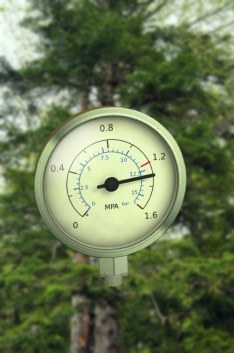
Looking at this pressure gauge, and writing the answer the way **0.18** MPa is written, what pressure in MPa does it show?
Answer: **1.3** MPa
